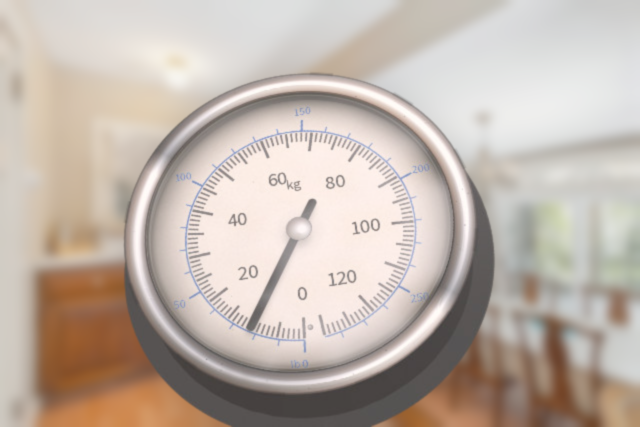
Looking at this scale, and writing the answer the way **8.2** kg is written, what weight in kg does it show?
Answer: **10** kg
